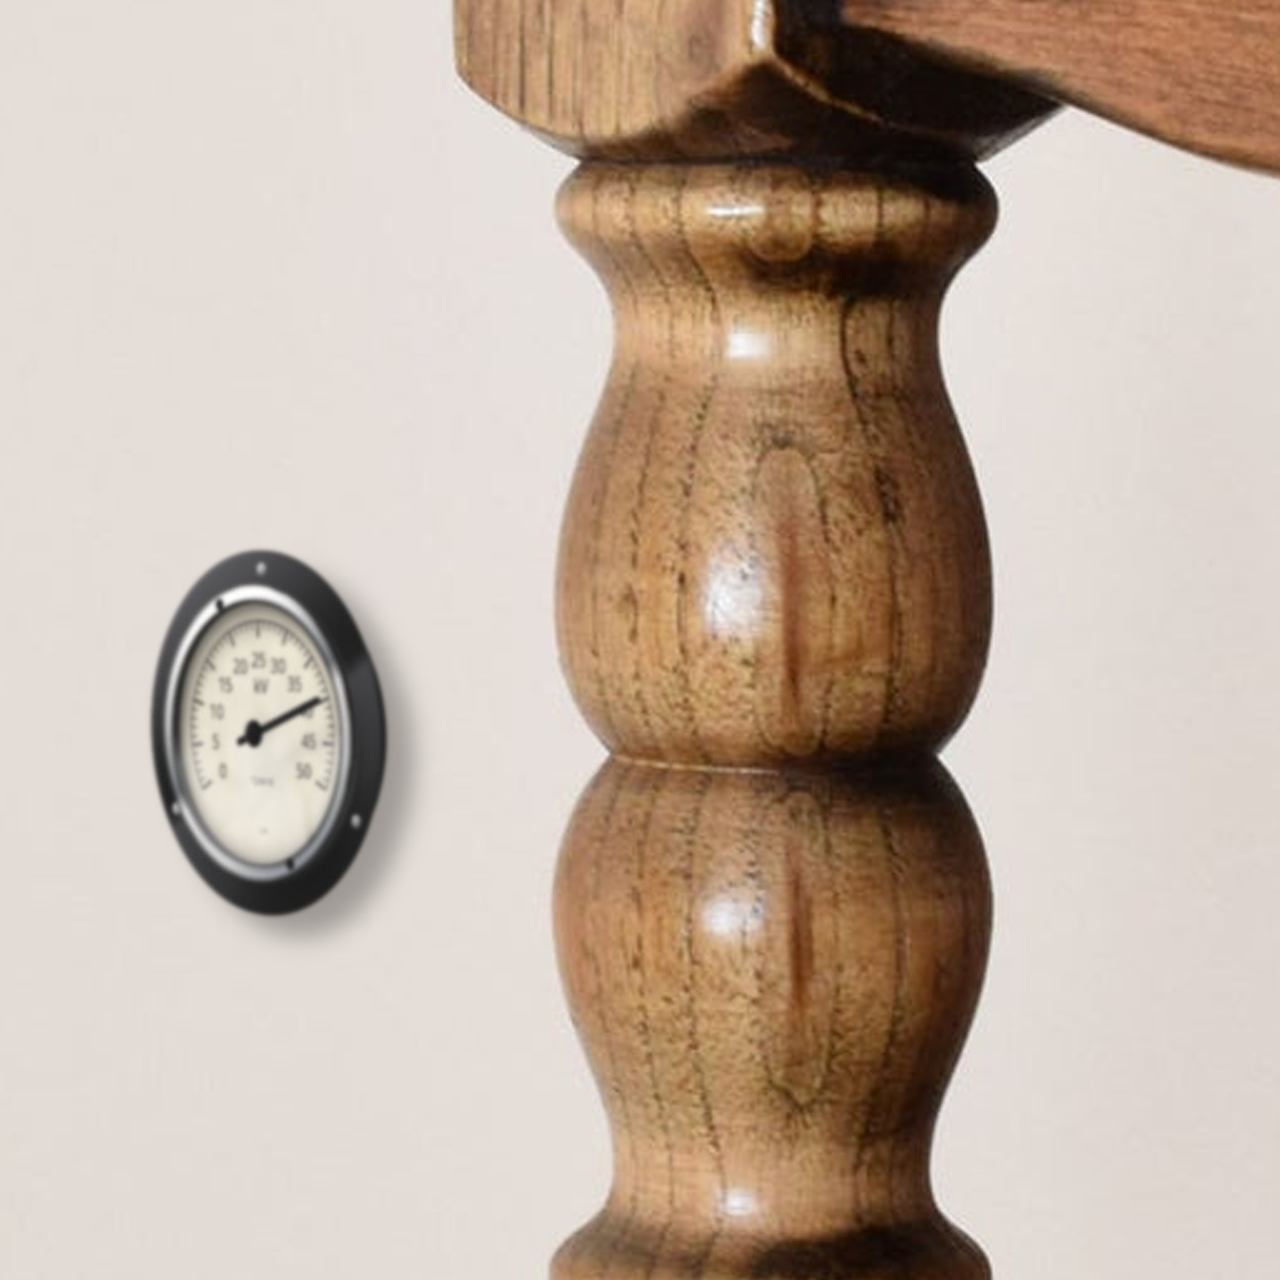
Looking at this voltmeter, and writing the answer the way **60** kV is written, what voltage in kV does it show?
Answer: **40** kV
